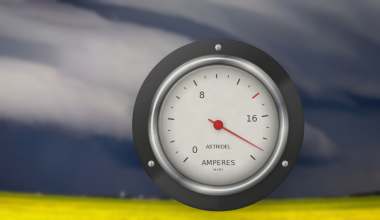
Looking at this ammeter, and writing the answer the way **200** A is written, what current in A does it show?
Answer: **19** A
